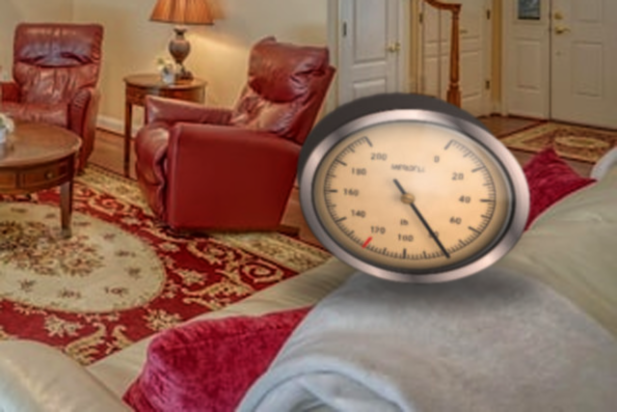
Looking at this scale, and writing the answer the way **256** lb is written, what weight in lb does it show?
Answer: **80** lb
